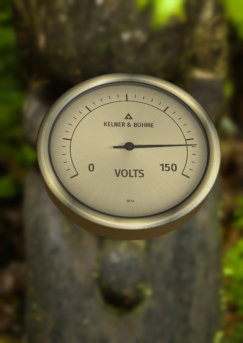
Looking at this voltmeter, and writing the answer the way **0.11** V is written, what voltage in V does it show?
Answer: **130** V
